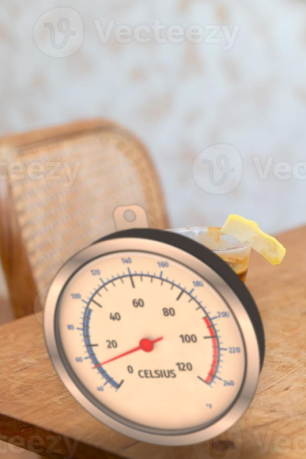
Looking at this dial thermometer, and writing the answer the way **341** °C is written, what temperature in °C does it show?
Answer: **12** °C
